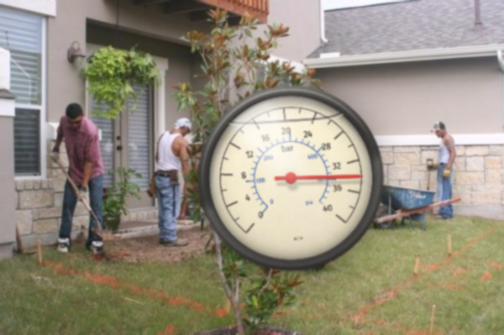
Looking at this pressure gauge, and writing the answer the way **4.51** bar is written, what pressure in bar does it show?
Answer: **34** bar
